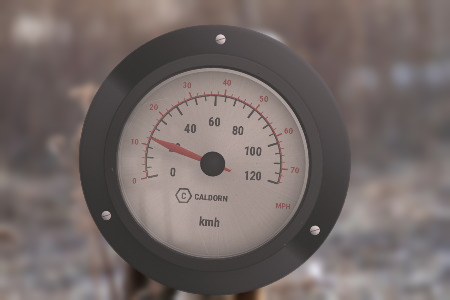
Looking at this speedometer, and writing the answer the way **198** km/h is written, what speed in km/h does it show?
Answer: **20** km/h
